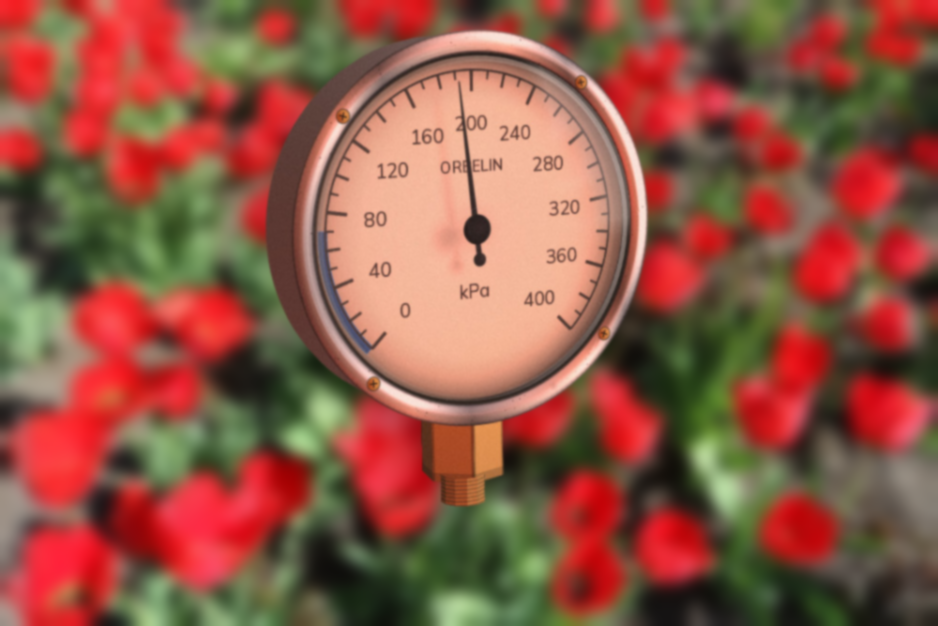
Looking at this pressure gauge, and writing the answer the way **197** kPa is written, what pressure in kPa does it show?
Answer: **190** kPa
